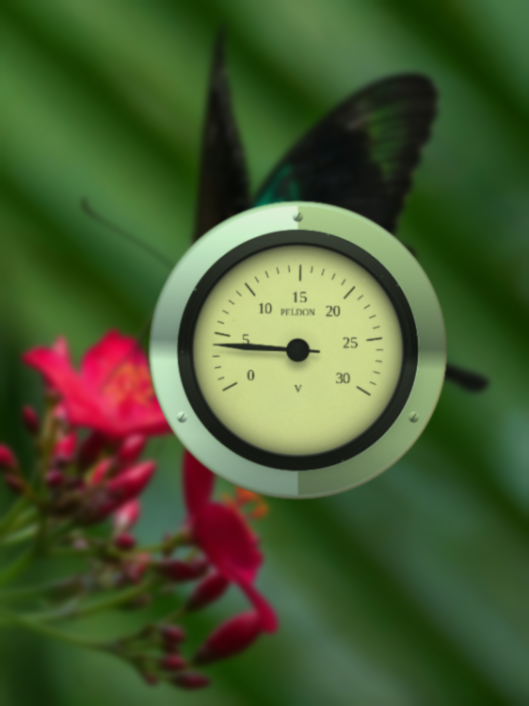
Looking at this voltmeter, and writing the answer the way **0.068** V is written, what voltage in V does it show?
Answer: **4** V
